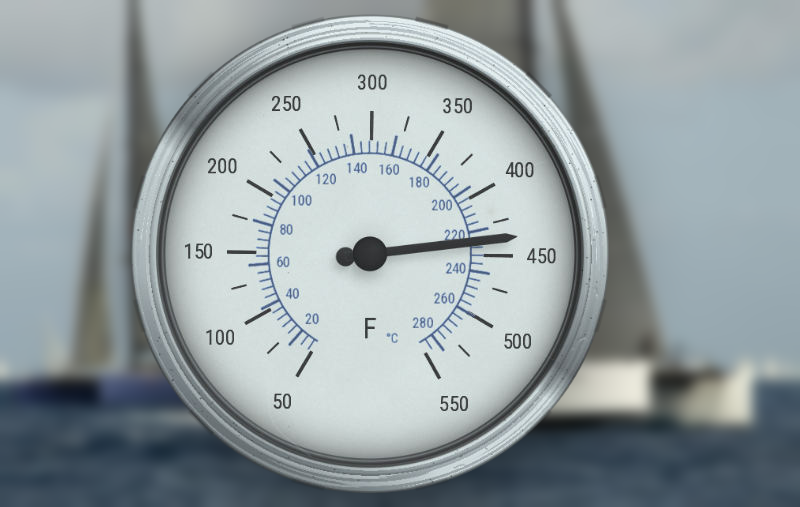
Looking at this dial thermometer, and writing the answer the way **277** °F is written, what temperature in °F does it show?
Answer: **437.5** °F
